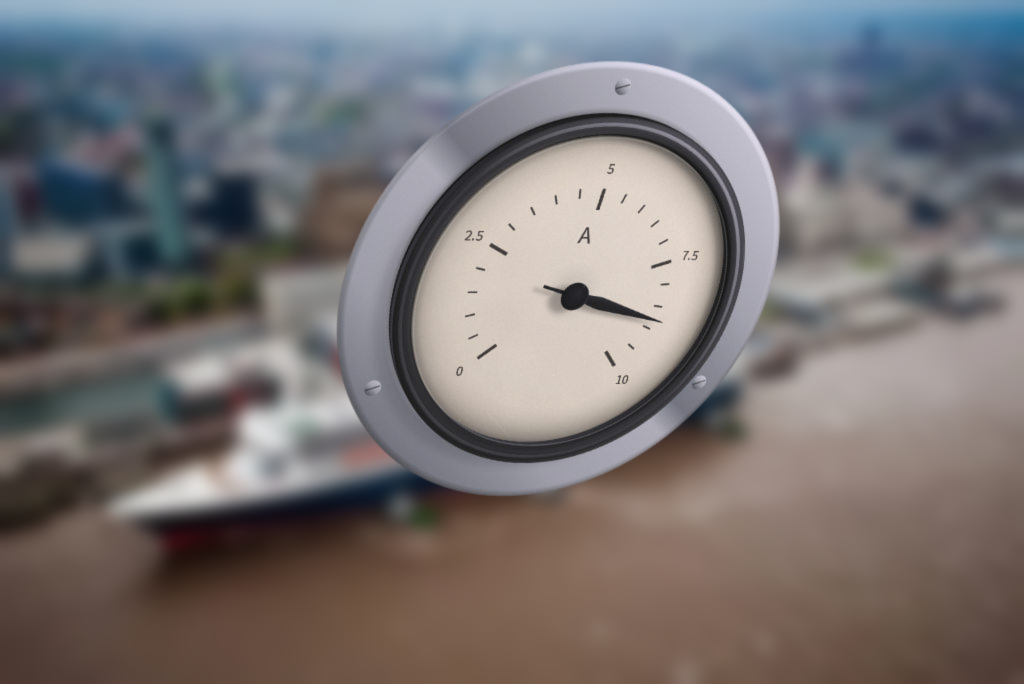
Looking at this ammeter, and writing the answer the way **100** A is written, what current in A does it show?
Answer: **8.75** A
